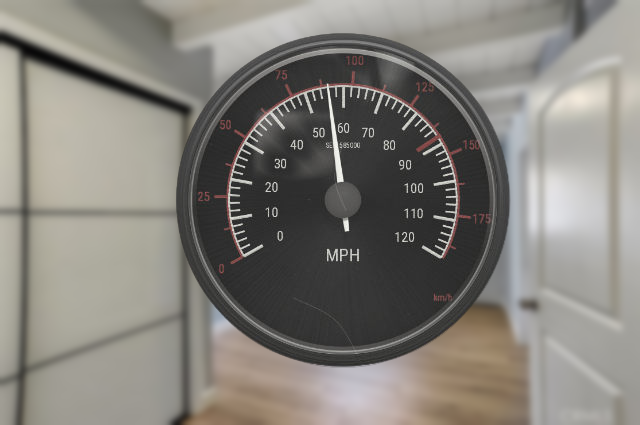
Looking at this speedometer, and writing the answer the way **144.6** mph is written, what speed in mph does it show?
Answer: **56** mph
